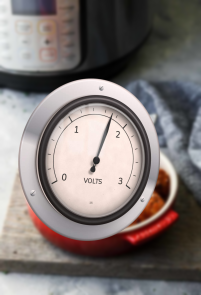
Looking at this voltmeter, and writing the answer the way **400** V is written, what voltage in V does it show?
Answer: **1.7** V
